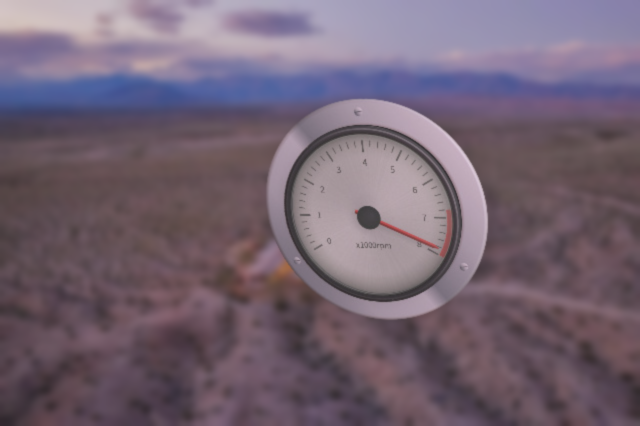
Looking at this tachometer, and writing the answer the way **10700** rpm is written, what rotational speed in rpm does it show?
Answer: **7800** rpm
